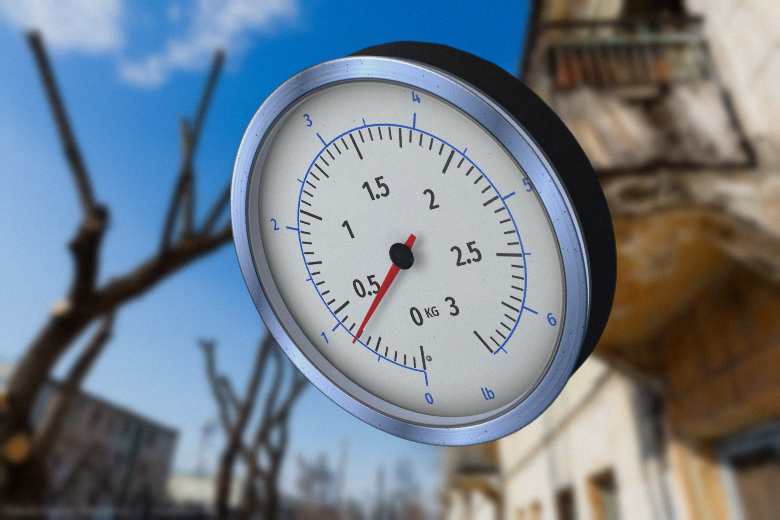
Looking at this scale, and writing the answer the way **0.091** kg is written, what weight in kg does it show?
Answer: **0.35** kg
